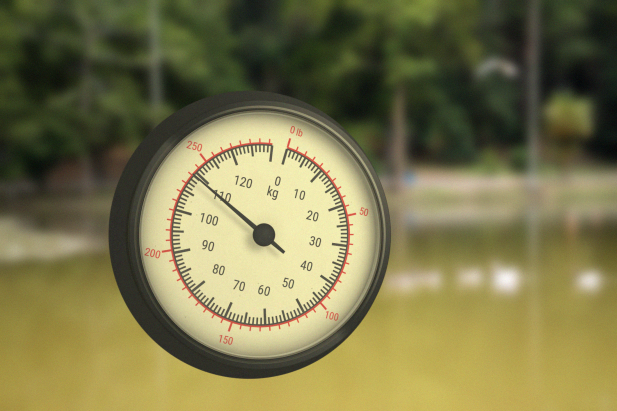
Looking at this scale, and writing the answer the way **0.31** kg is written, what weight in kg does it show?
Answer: **109** kg
